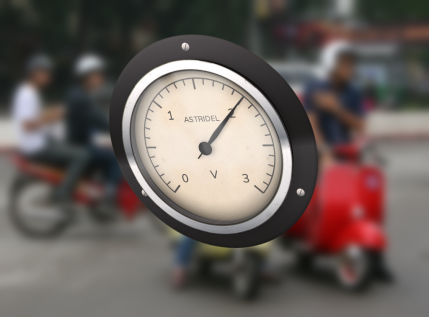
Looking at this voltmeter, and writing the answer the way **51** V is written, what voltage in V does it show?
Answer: **2** V
